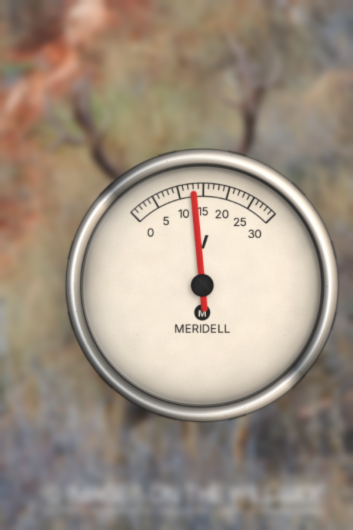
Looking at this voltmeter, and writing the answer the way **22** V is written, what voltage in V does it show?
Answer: **13** V
